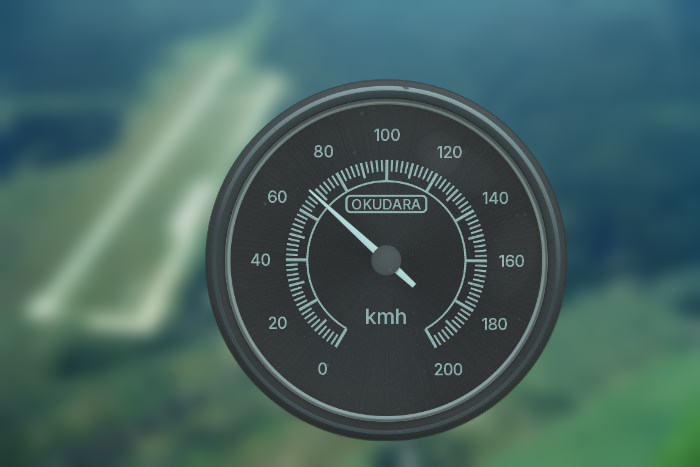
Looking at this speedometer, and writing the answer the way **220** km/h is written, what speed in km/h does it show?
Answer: **68** km/h
